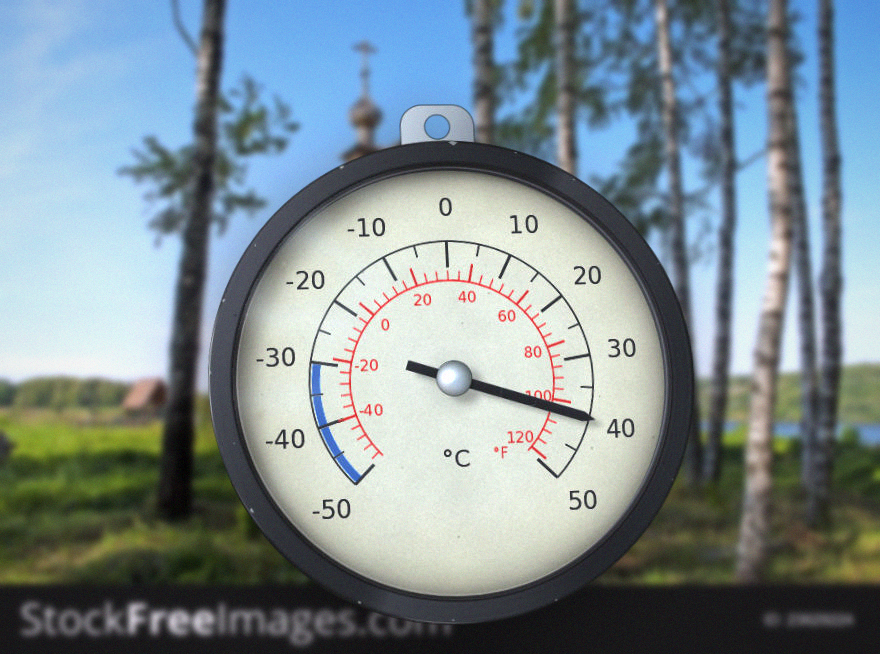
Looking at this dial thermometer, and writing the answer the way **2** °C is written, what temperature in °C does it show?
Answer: **40** °C
